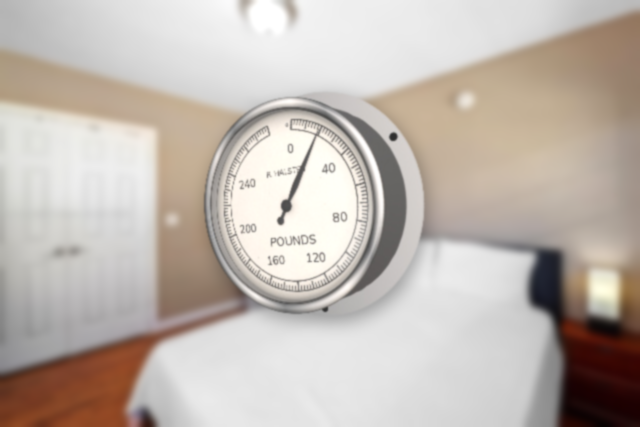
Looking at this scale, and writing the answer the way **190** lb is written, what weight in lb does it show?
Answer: **20** lb
